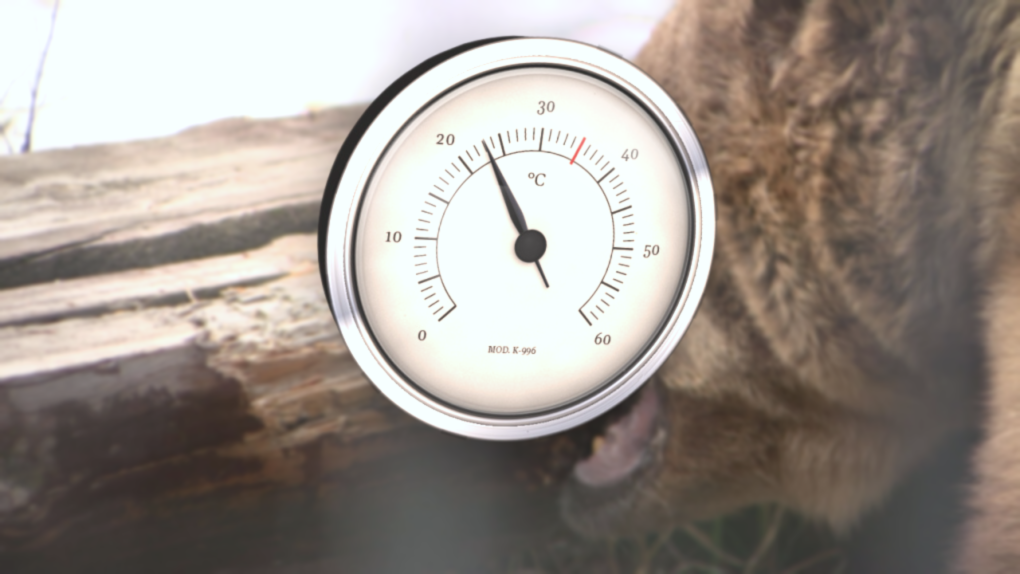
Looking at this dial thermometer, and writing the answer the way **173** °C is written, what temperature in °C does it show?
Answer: **23** °C
